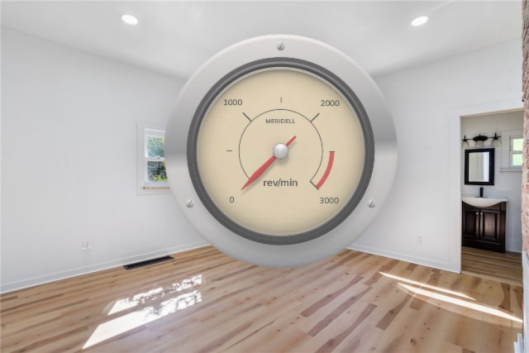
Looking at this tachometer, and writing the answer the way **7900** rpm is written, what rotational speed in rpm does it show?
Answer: **0** rpm
